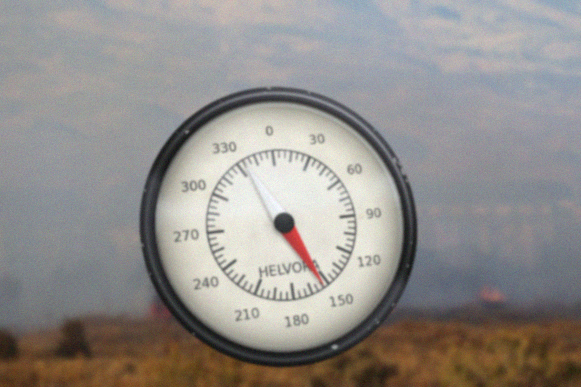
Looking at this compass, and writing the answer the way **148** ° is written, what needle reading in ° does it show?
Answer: **155** °
